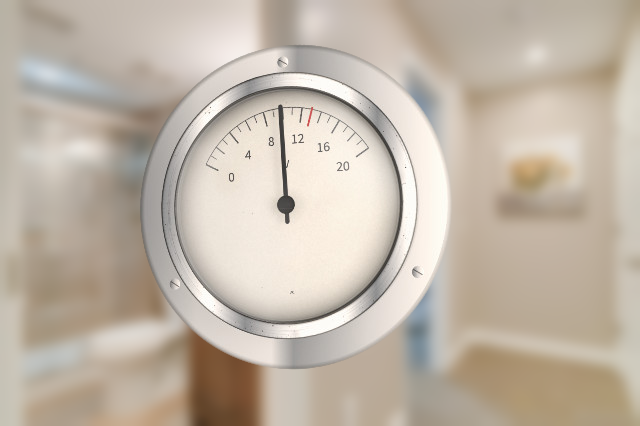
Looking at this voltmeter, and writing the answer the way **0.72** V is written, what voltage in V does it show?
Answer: **10** V
